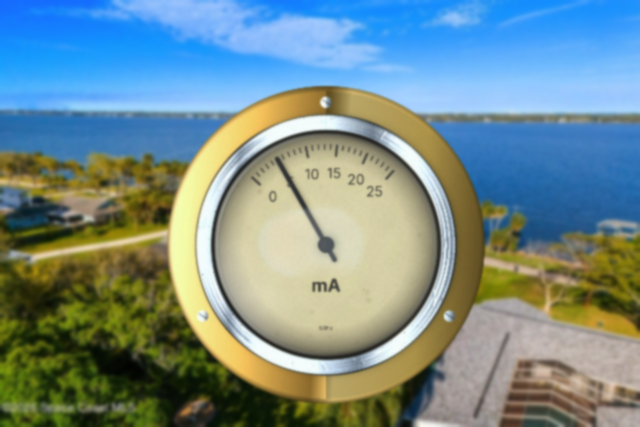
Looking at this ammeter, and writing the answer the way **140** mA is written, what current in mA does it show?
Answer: **5** mA
